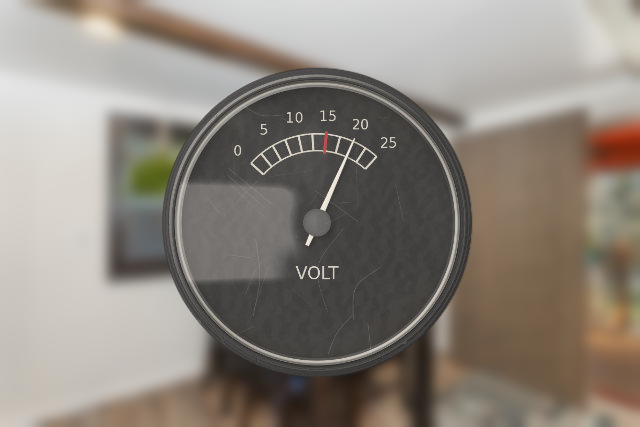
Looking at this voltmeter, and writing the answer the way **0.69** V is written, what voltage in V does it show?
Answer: **20** V
